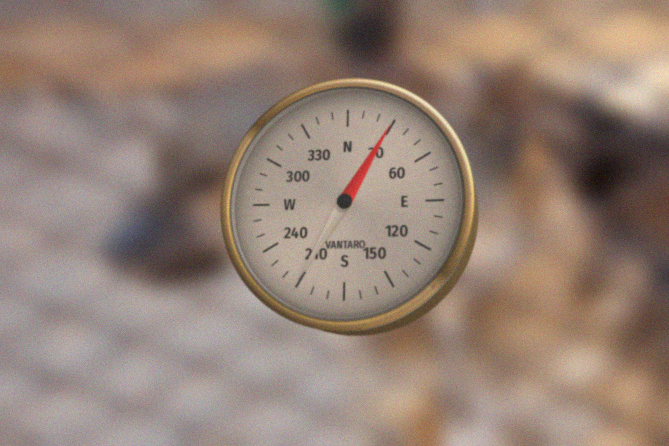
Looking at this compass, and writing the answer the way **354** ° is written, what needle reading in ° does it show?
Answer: **30** °
